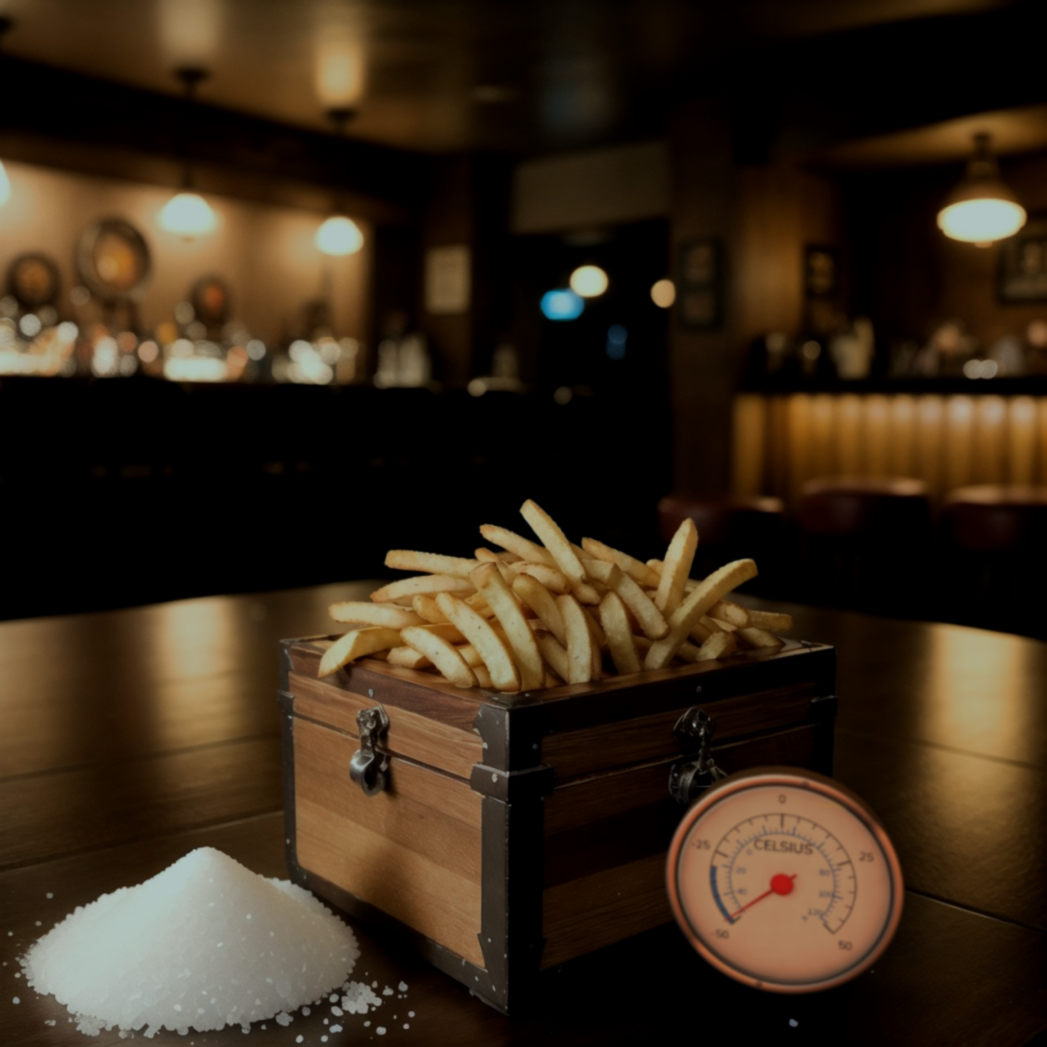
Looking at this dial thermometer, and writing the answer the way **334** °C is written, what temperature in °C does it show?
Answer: **-47.5** °C
